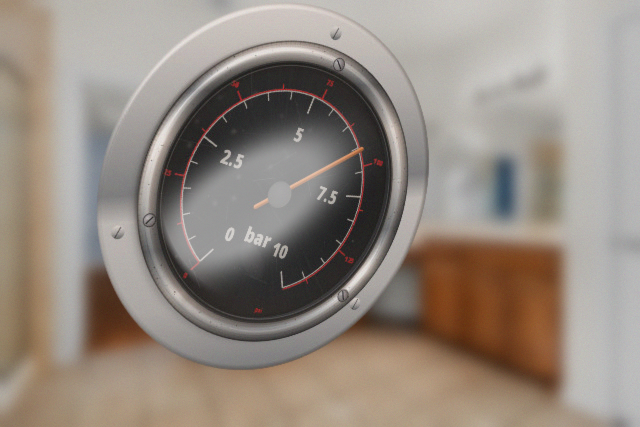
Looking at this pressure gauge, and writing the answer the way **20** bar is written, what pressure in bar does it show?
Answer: **6.5** bar
